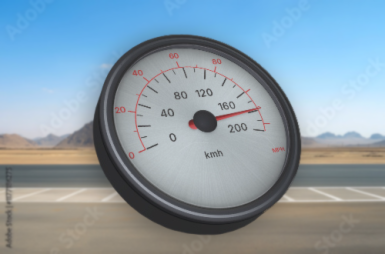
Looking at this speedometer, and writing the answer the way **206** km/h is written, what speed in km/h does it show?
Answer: **180** km/h
